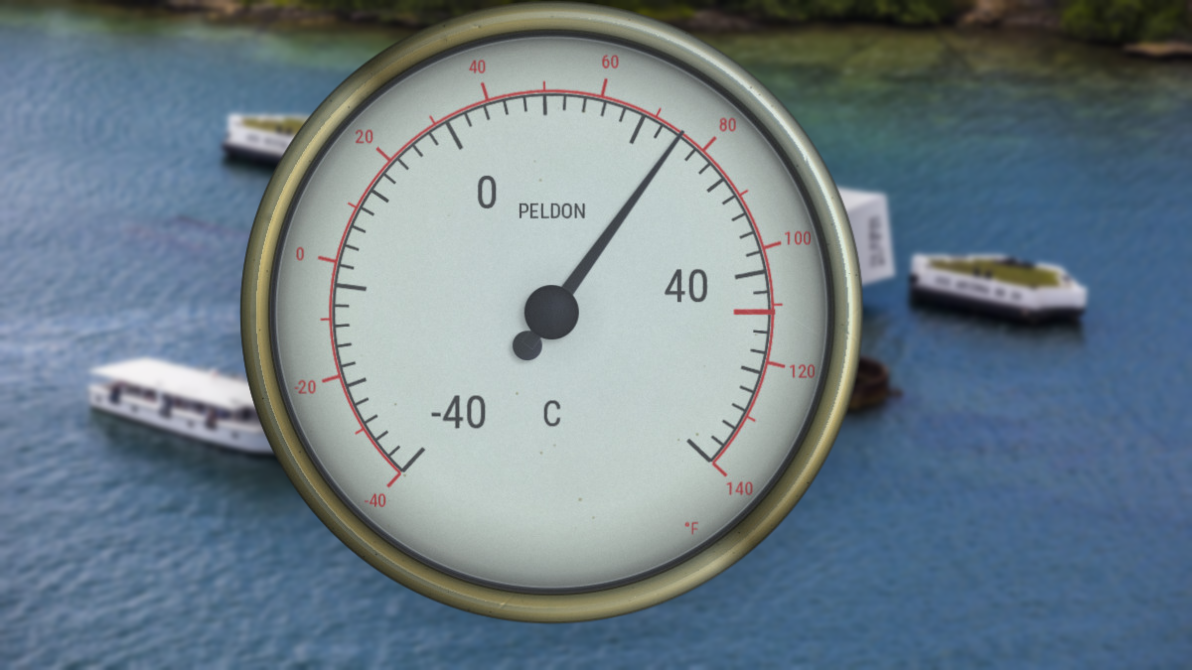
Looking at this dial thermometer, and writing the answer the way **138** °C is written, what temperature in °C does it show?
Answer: **24** °C
